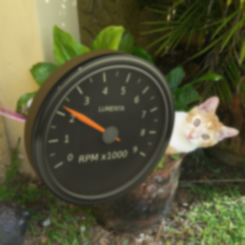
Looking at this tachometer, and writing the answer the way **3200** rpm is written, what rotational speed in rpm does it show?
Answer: **2250** rpm
